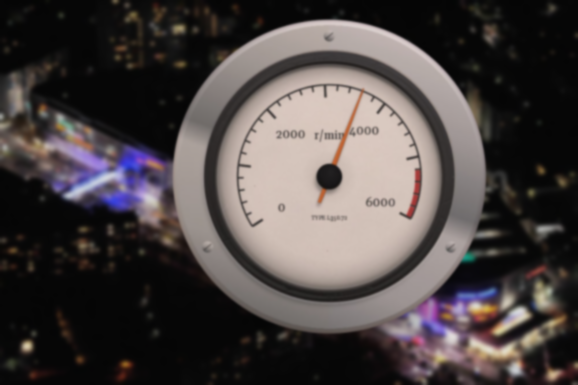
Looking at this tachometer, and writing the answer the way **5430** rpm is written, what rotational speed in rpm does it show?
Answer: **3600** rpm
